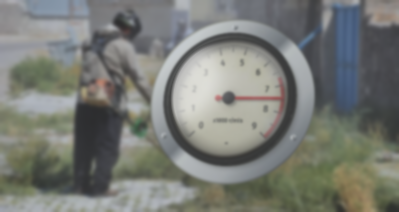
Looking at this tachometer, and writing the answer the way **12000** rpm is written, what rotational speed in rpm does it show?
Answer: **7500** rpm
